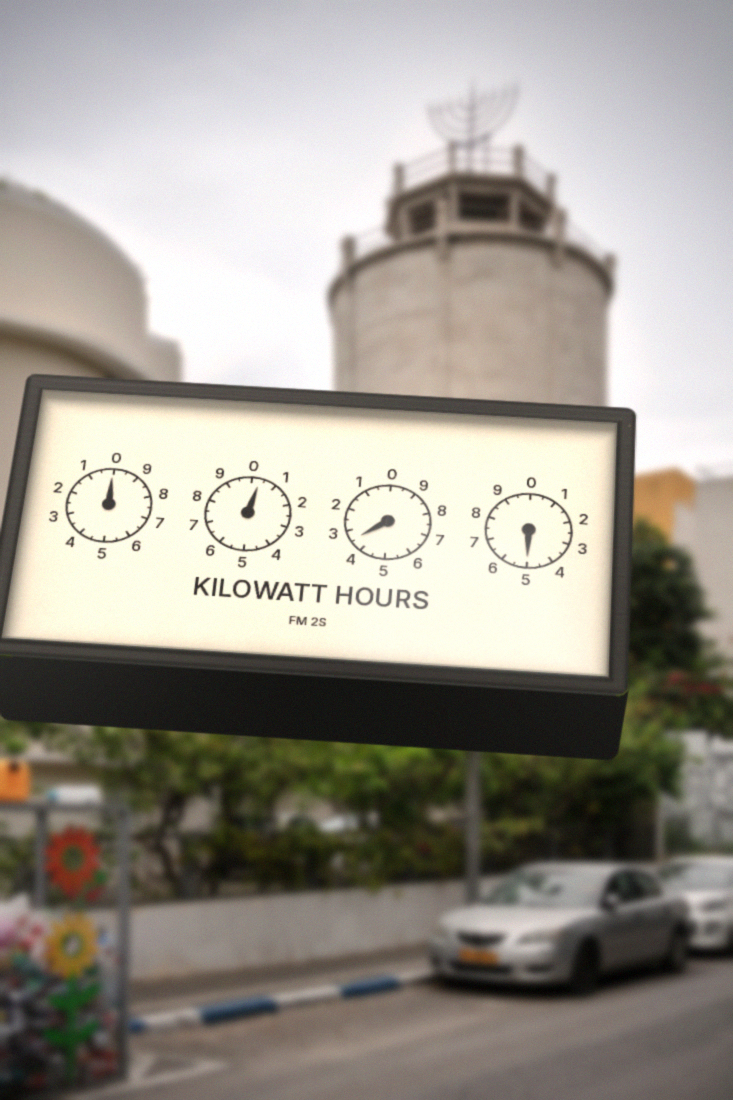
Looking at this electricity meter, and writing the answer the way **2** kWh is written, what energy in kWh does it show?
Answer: **35** kWh
